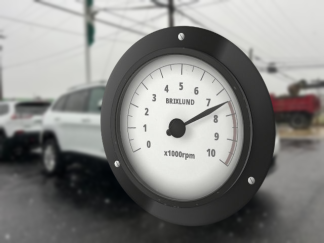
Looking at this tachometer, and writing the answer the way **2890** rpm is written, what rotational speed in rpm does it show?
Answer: **7500** rpm
